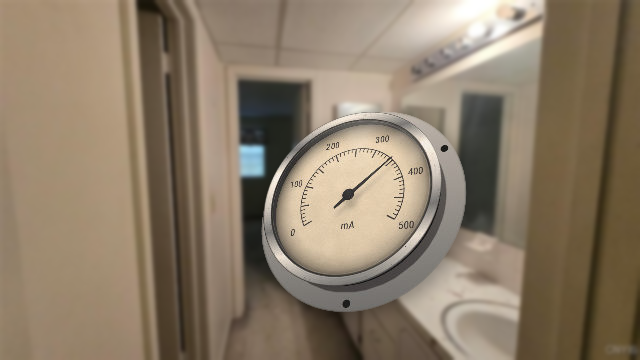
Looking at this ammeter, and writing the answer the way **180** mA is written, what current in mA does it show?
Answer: **350** mA
